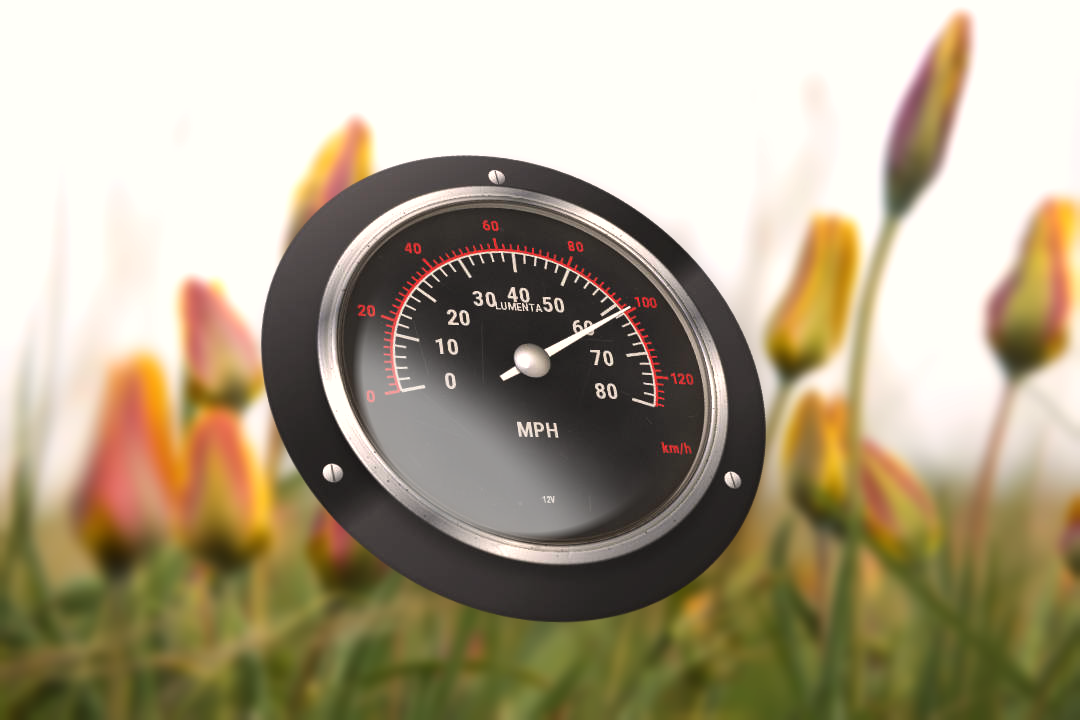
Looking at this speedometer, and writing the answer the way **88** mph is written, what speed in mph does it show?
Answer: **62** mph
